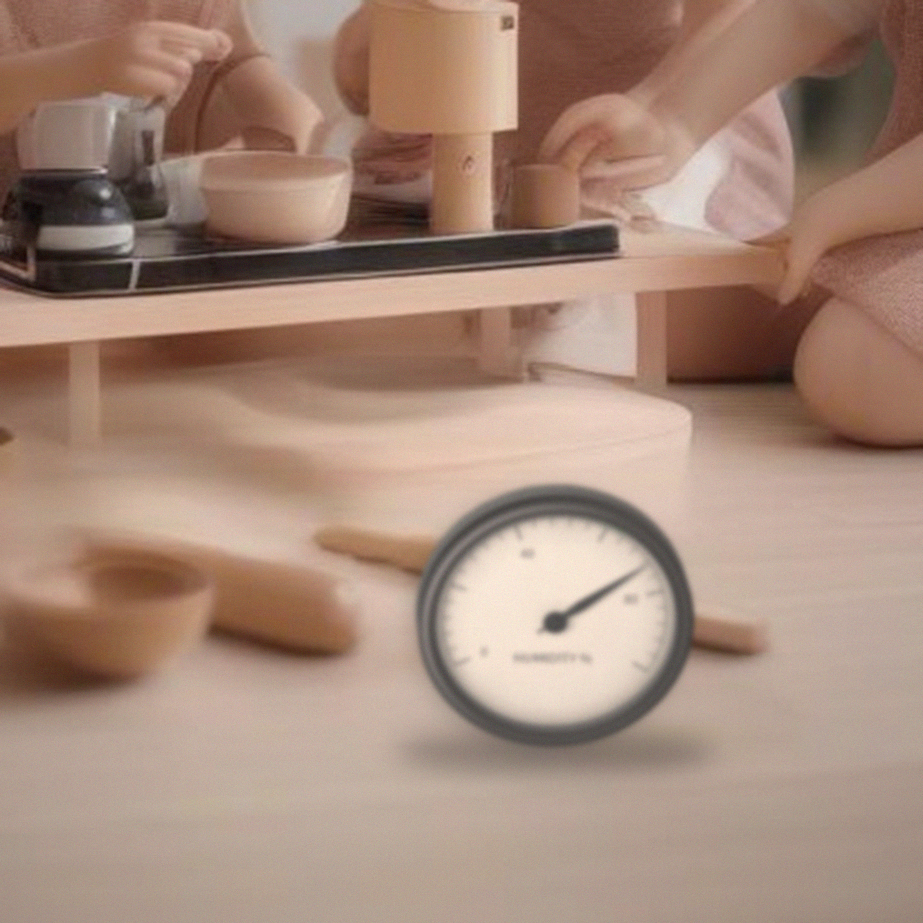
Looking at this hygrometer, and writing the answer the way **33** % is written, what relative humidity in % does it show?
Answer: **72** %
